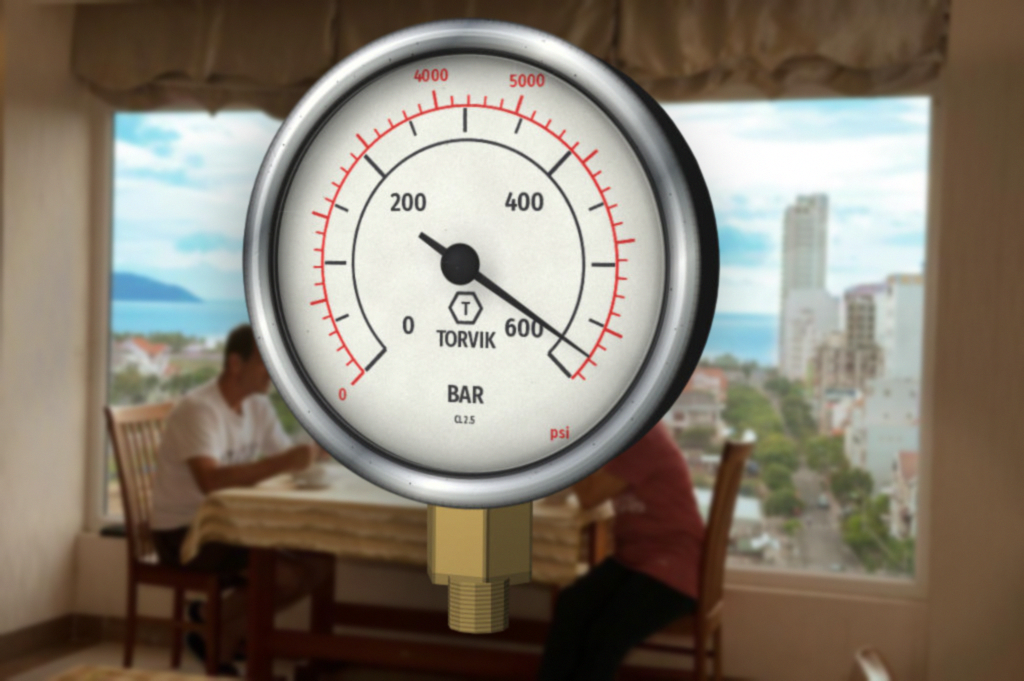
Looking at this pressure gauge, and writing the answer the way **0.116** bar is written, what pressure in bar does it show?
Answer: **575** bar
